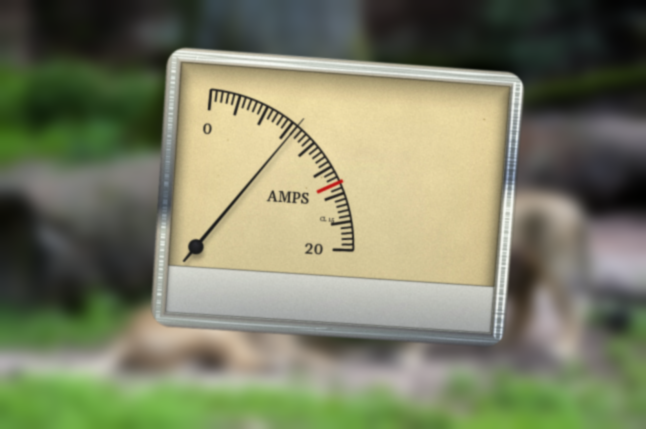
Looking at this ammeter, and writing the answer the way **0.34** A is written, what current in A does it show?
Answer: **8** A
